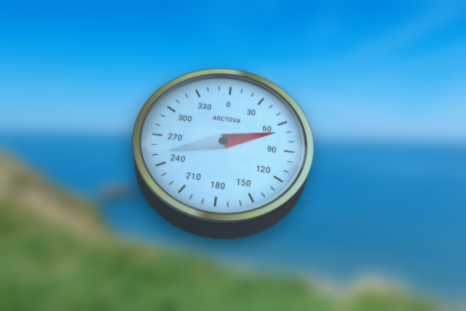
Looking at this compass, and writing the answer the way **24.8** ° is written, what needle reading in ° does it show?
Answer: **70** °
